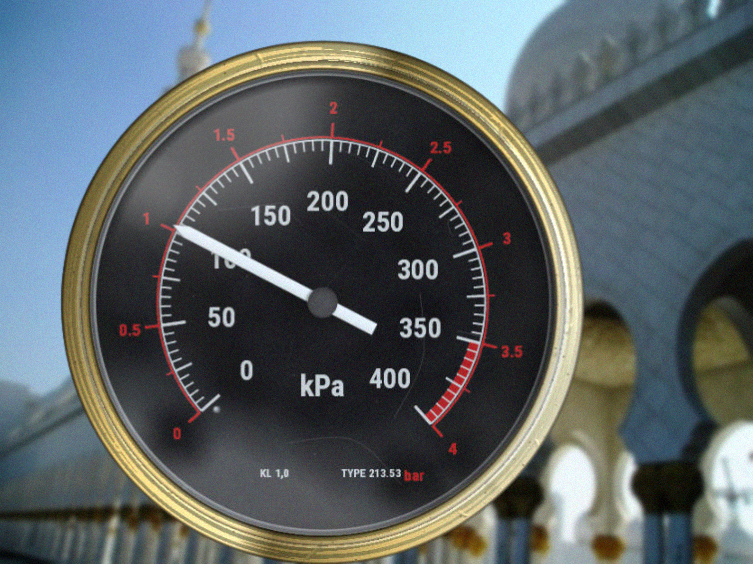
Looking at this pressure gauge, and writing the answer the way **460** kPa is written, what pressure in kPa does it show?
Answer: **102.5** kPa
